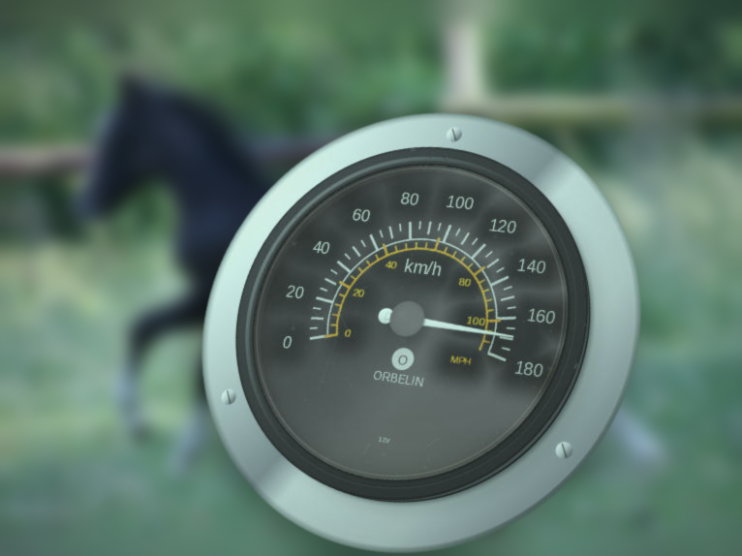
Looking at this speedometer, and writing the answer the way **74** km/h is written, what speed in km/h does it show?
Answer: **170** km/h
